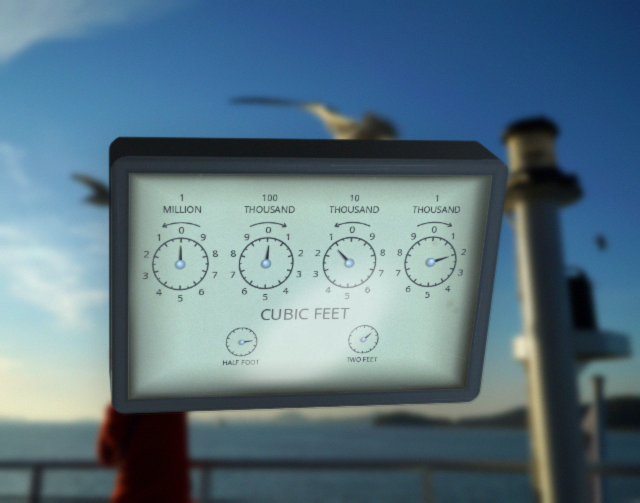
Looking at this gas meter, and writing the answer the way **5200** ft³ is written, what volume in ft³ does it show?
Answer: **1200** ft³
